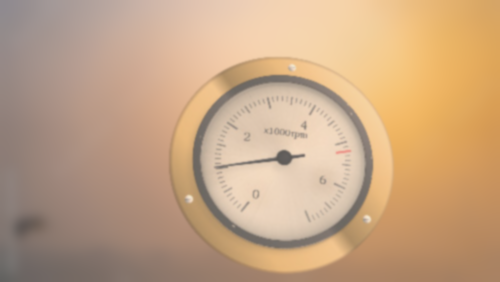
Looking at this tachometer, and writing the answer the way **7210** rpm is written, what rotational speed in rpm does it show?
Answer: **1000** rpm
